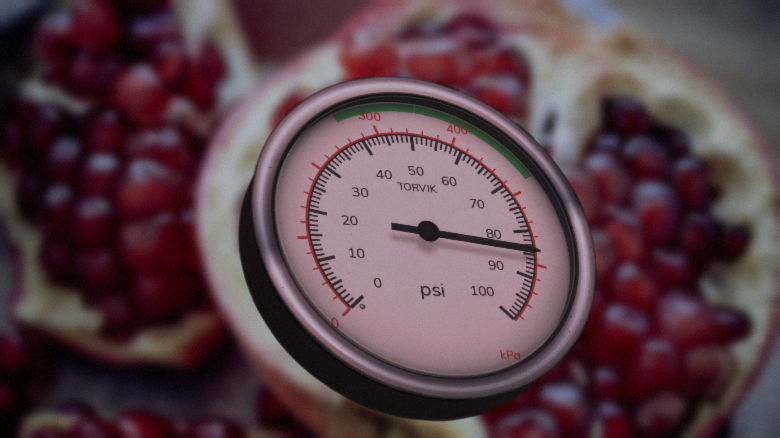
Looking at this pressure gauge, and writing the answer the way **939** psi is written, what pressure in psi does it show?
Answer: **85** psi
